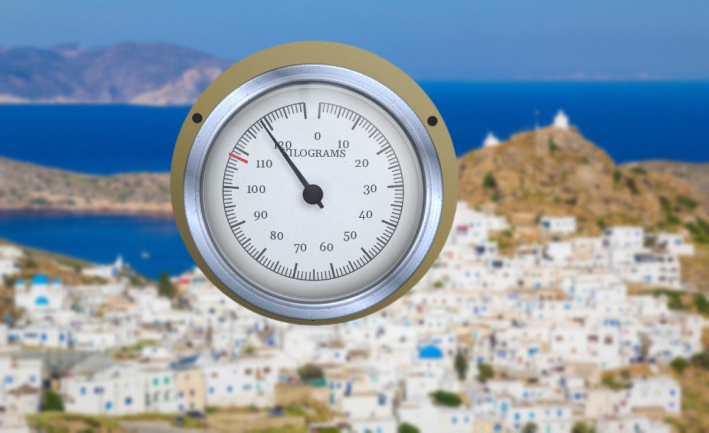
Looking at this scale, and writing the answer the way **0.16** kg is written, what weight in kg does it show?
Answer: **119** kg
